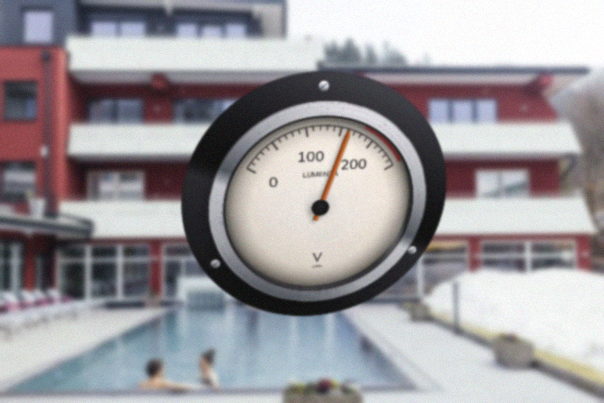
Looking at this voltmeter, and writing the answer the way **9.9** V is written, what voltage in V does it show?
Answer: **160** V
